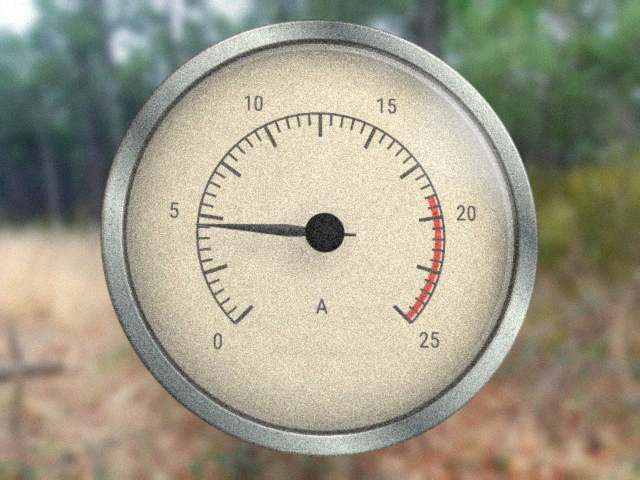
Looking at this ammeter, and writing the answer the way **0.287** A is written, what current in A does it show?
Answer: **4.5** A
